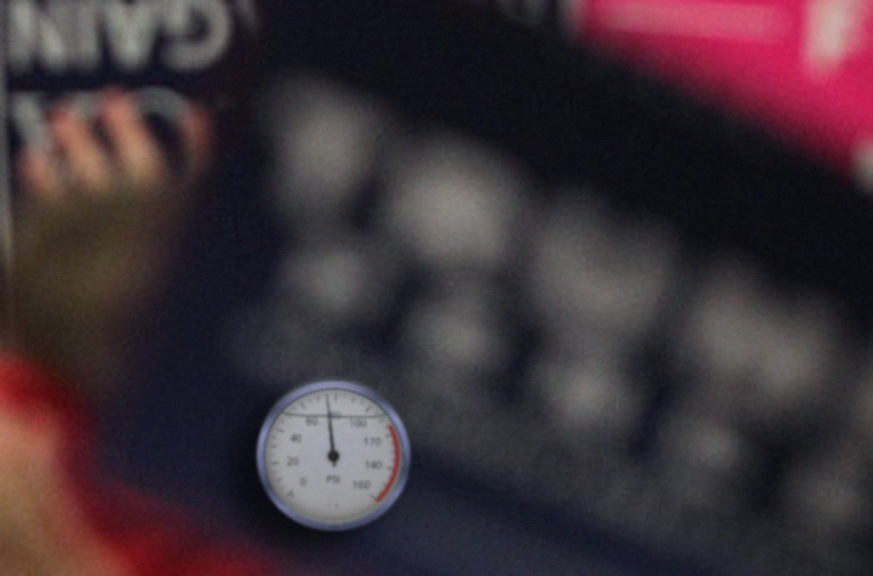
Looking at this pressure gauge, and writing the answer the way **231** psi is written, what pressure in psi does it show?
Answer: **75** psi
